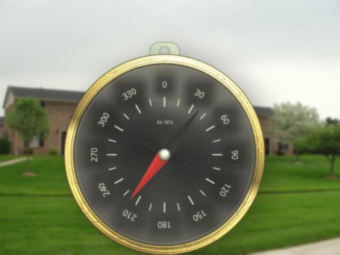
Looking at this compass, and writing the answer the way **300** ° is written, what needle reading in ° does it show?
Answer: **217.5** °
